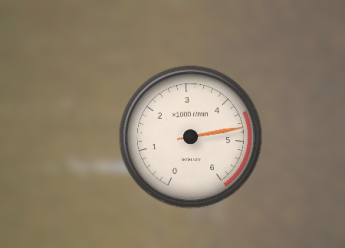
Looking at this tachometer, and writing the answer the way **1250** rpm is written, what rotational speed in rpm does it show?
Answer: **4700** rpm
